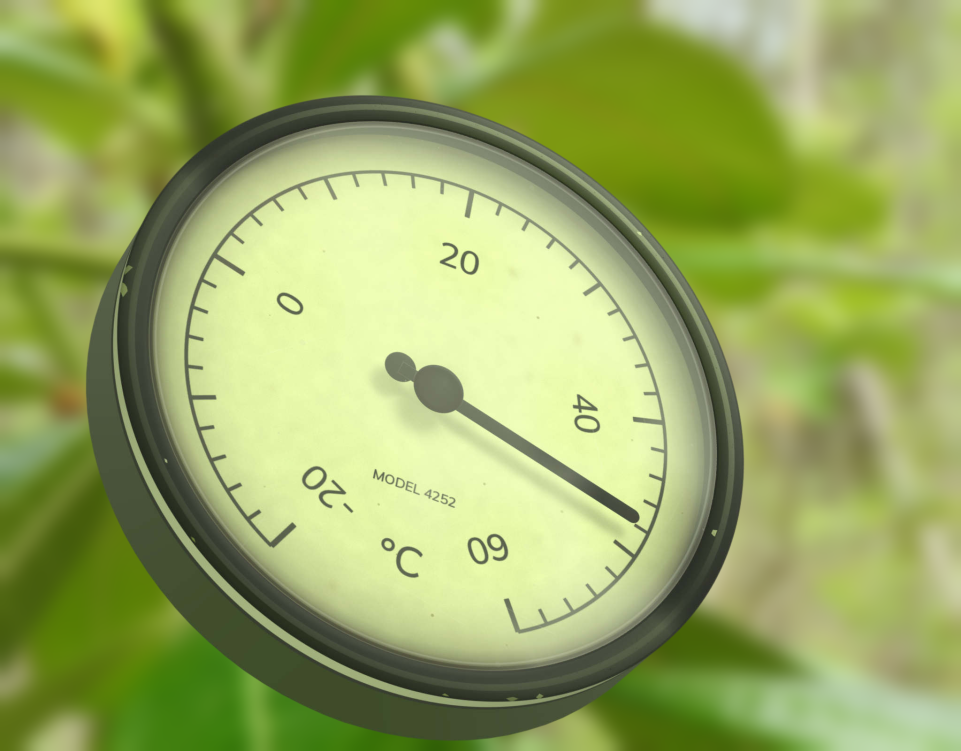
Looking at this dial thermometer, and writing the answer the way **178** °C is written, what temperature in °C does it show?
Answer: **48** °C
